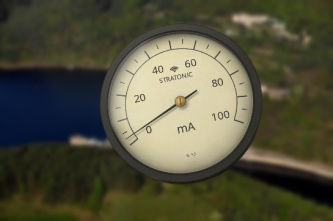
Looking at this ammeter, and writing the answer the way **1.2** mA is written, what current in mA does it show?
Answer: **2.5** mA
